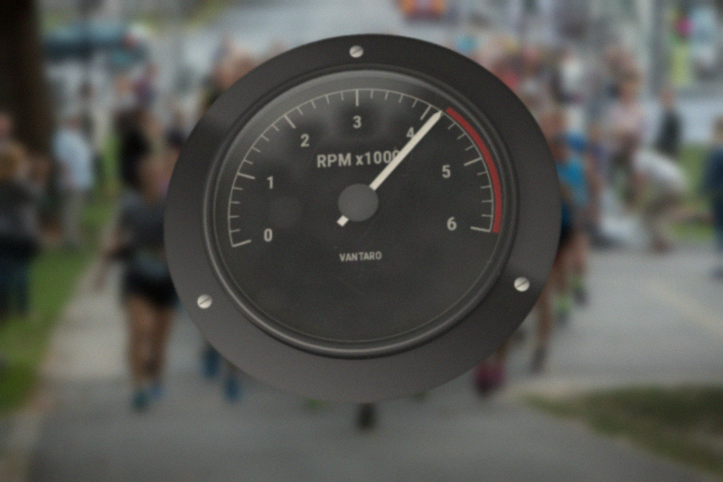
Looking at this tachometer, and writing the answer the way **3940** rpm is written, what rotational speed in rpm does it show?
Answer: **4200** rpm
